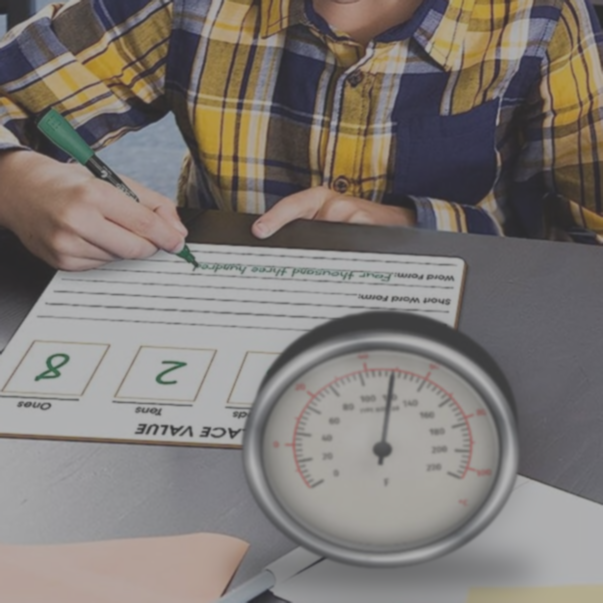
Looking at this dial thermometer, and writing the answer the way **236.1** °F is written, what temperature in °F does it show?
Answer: **120** °F
